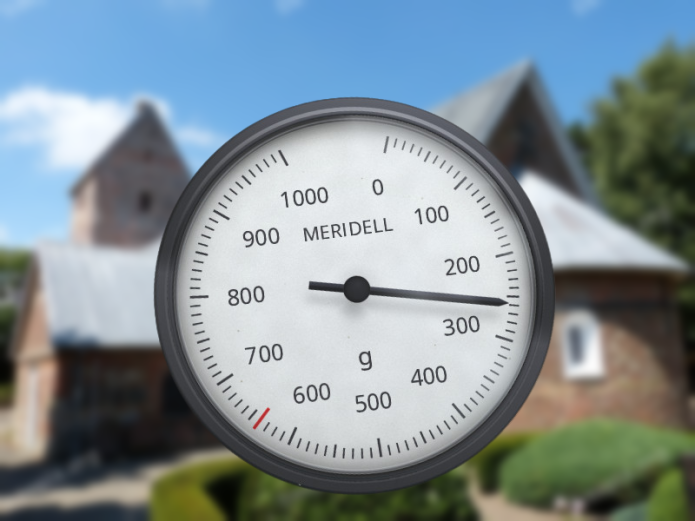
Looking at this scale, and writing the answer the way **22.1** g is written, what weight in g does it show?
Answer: **260** g
